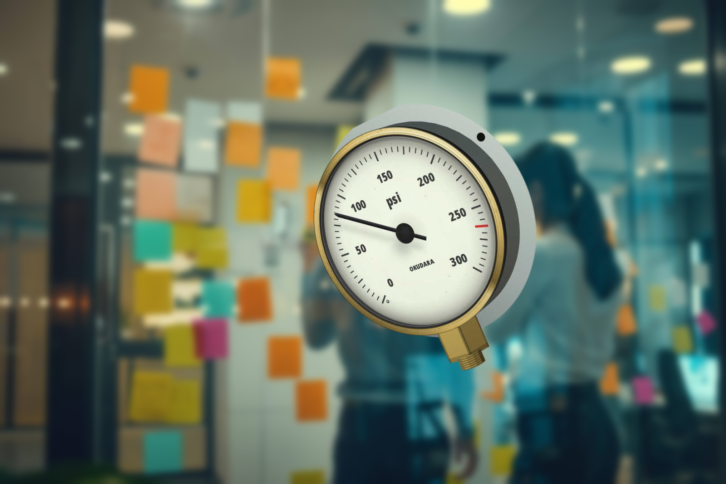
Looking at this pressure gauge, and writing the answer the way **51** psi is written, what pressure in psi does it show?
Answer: **85** psi
